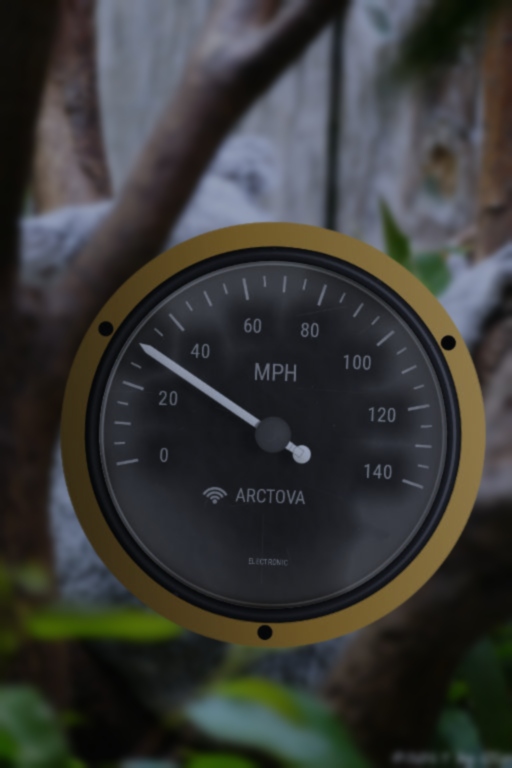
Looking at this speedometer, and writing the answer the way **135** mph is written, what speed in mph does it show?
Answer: **30** mph
